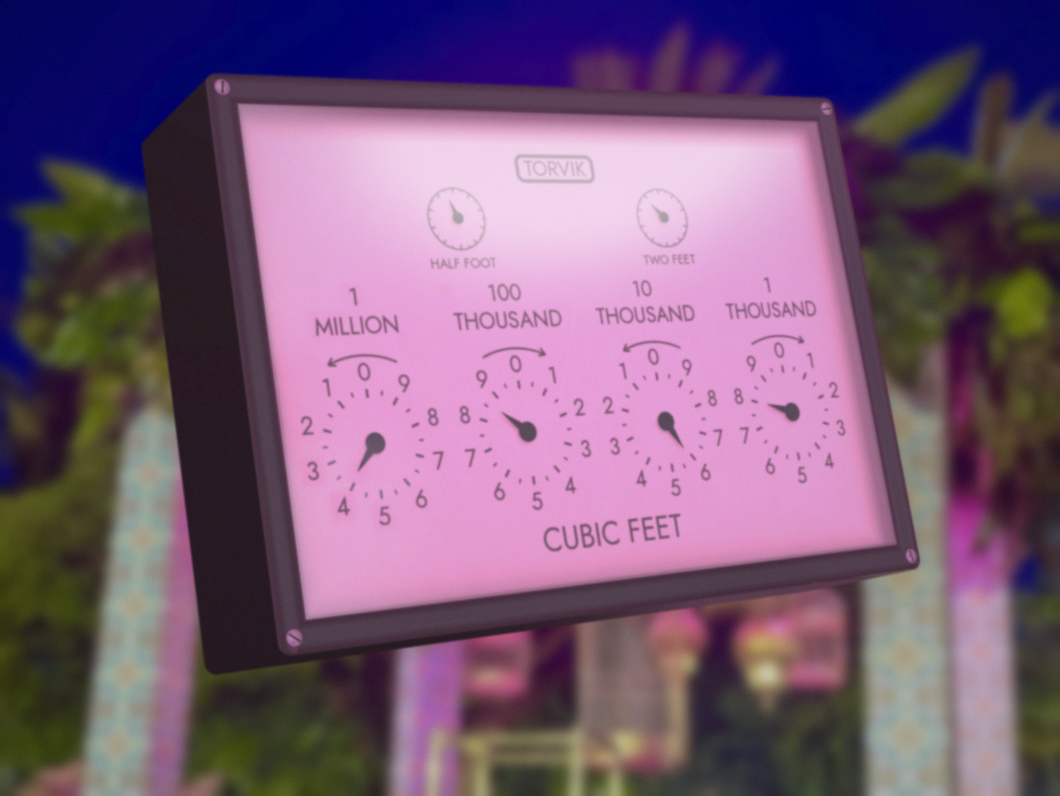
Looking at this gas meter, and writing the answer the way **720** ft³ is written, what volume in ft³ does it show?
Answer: **385800** ft³
